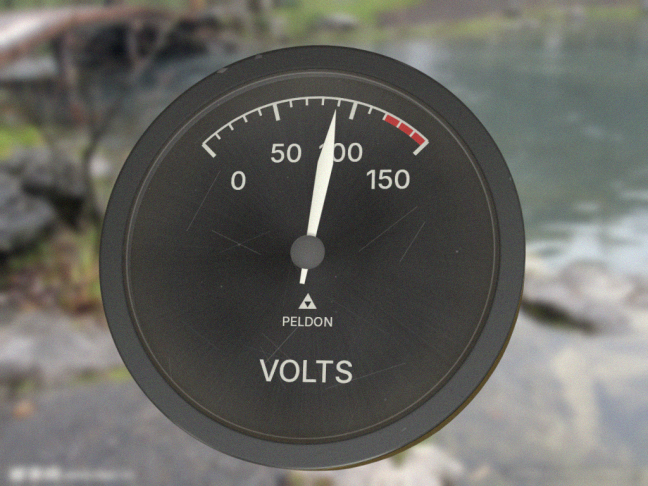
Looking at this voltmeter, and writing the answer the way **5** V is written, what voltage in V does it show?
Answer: **90** V
